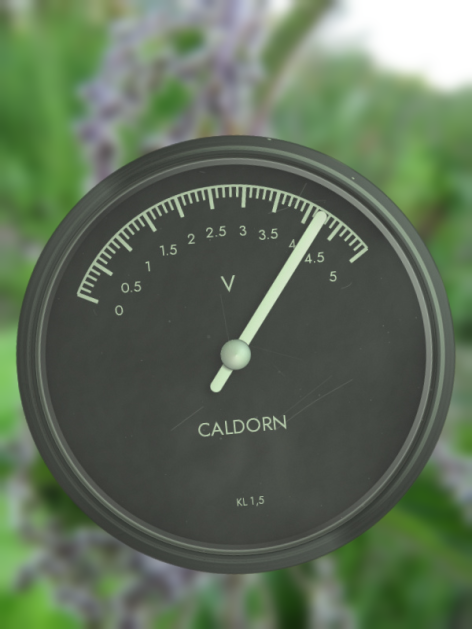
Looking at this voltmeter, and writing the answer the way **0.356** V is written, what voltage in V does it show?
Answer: **4.2** V
